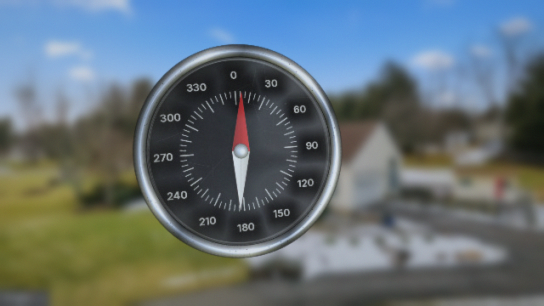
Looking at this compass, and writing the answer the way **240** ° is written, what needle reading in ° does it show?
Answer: **5** °
